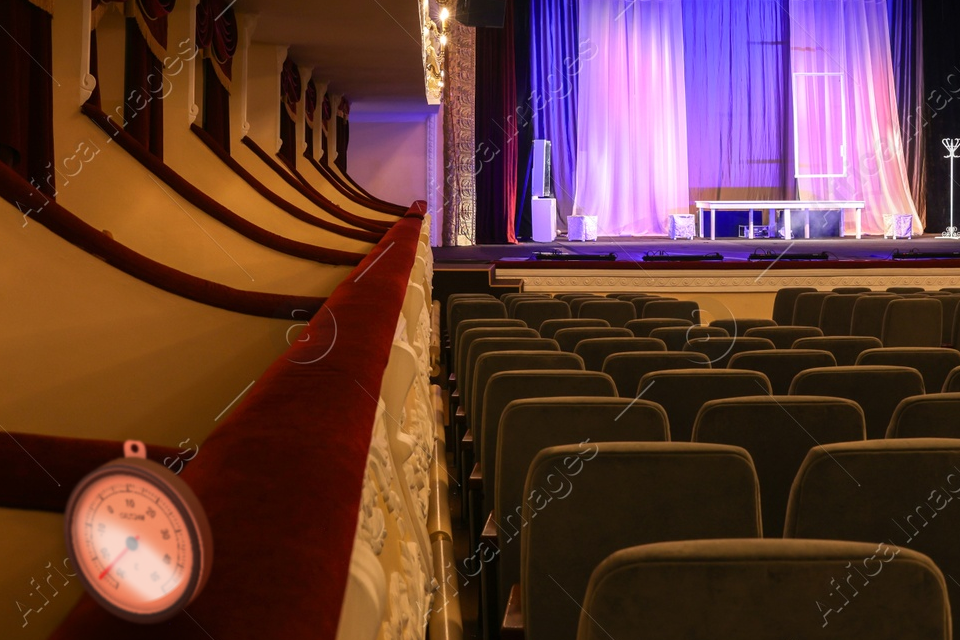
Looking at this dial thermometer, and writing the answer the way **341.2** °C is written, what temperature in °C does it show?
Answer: **-25** °C
